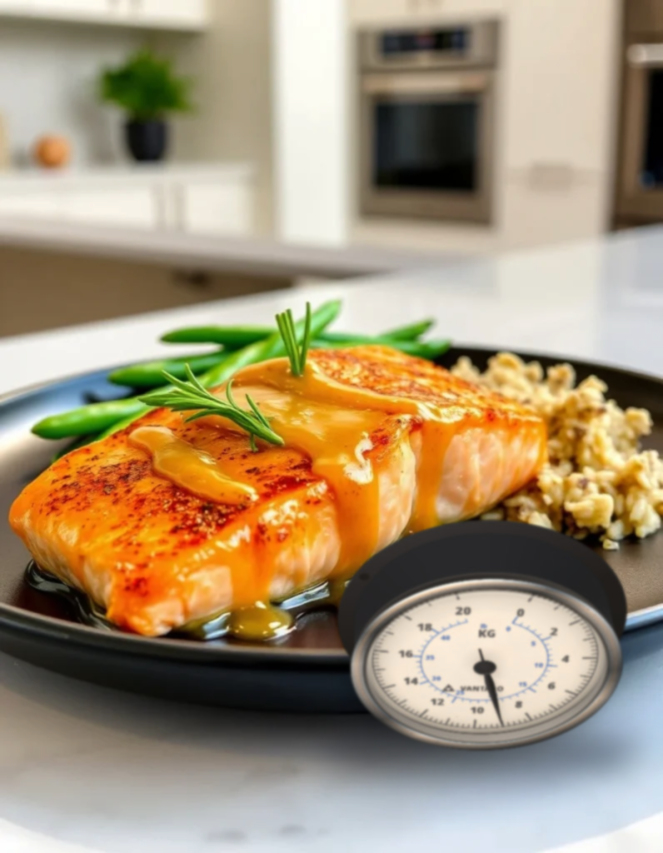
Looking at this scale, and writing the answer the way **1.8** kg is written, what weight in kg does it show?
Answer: **9** kg
